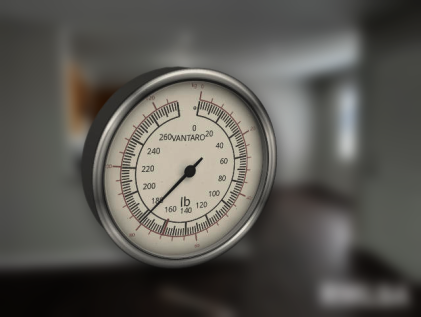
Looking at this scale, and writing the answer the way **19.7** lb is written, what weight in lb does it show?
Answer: **180** lb
